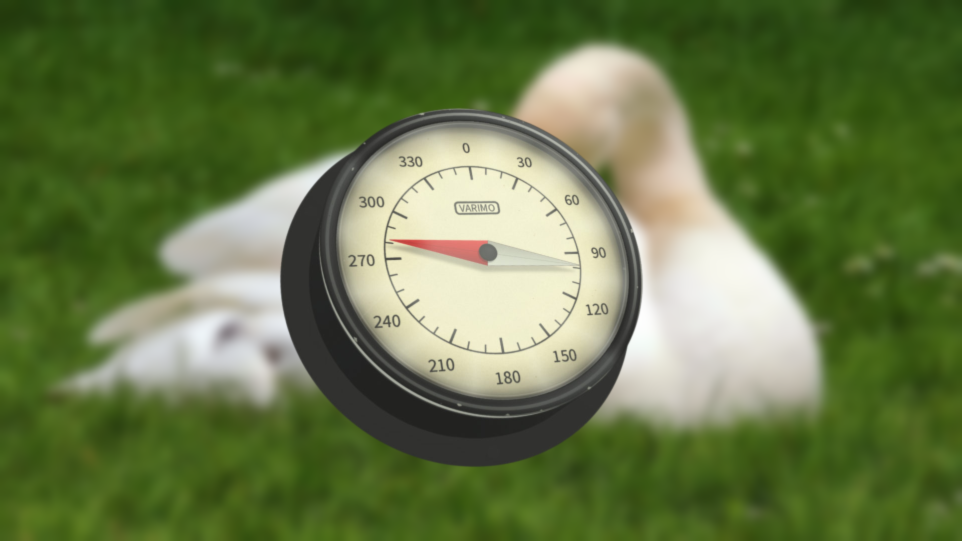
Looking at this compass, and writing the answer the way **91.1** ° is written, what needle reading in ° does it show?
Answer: **280** °
